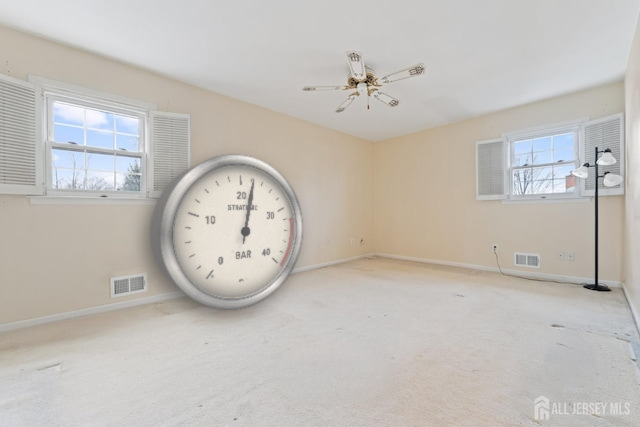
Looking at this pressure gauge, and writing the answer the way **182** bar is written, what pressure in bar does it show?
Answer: **22** bar
